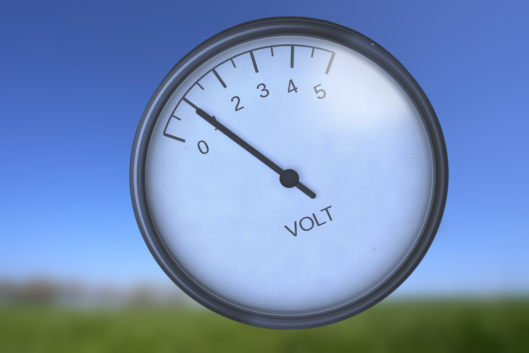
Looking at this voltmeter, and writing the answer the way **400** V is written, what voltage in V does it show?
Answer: **1** V
